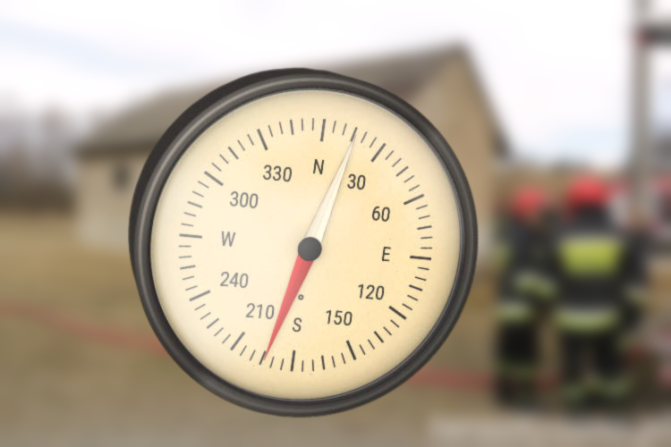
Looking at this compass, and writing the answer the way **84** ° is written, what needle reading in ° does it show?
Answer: **195** °
